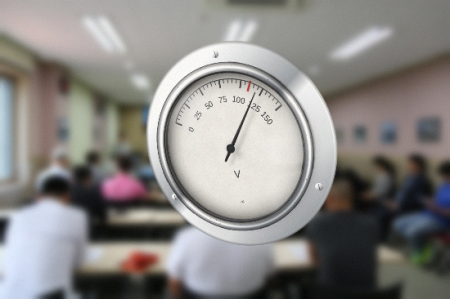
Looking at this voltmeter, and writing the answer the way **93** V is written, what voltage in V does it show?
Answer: **120** V
